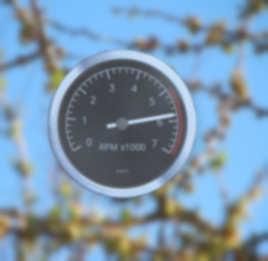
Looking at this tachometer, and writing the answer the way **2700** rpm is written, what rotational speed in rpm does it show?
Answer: **5800** rpm
